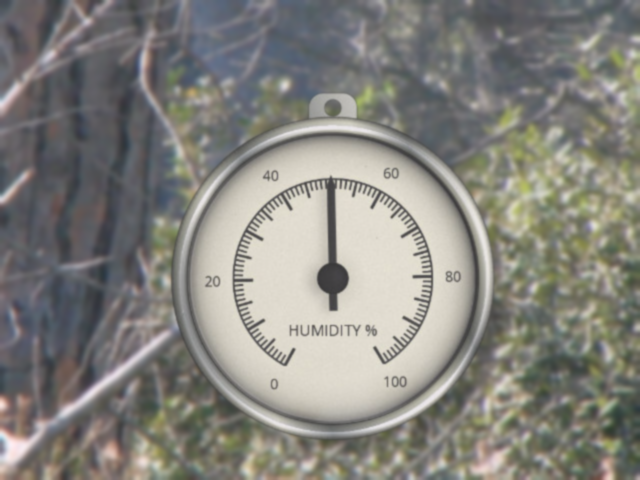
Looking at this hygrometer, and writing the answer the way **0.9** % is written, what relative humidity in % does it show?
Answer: **50** %
